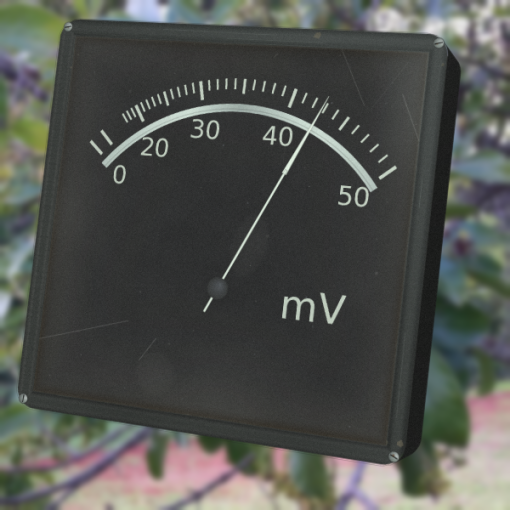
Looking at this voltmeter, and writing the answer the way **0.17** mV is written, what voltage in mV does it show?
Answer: **43** mV
